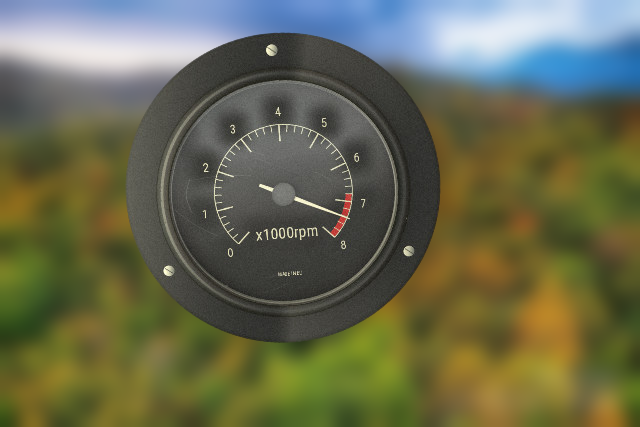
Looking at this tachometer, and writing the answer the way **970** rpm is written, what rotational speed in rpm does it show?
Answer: **7400** rpm
